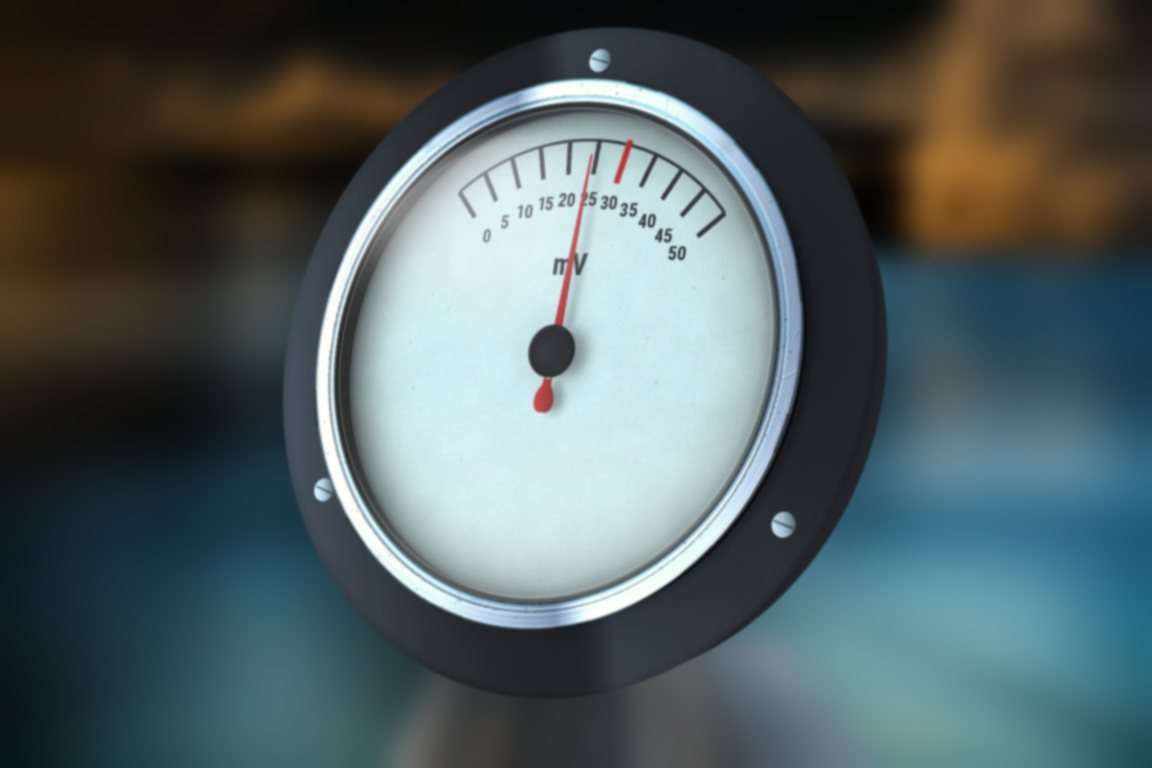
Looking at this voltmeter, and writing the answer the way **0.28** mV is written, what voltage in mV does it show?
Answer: **25** mV
